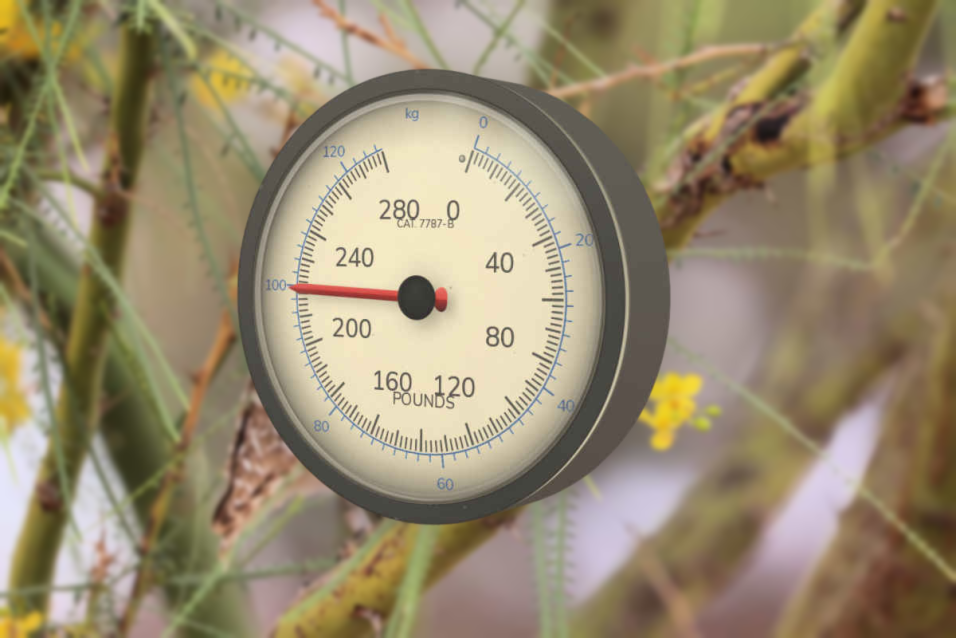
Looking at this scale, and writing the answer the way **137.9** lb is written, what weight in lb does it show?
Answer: **220** lb
